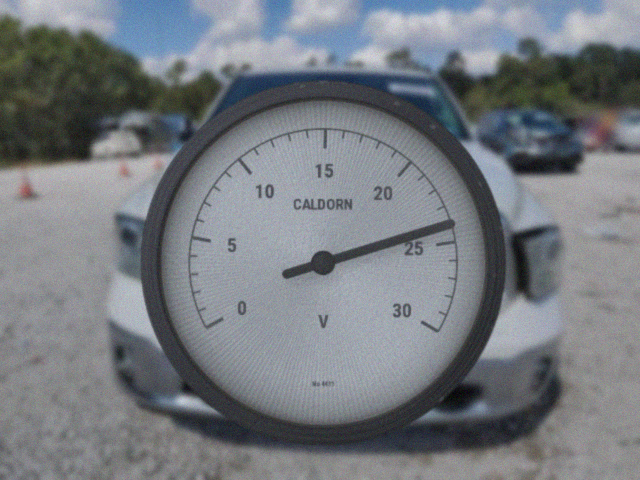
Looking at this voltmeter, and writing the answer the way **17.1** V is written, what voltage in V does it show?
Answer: **24** V
